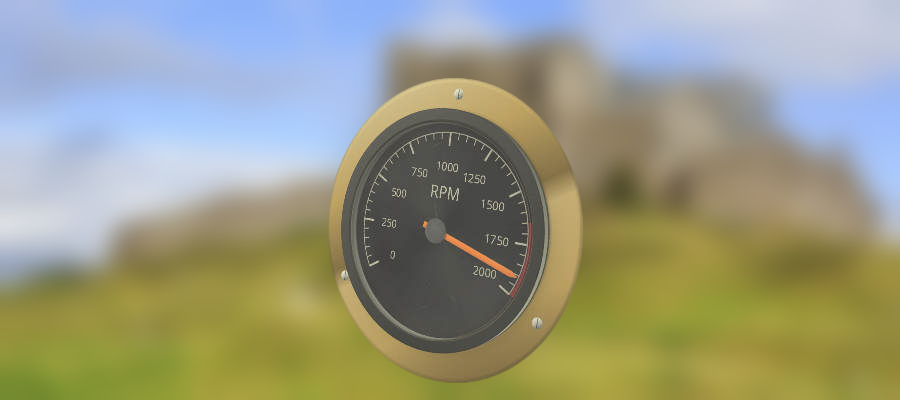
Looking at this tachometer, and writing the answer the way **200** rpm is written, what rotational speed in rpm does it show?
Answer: **1900** rpm
